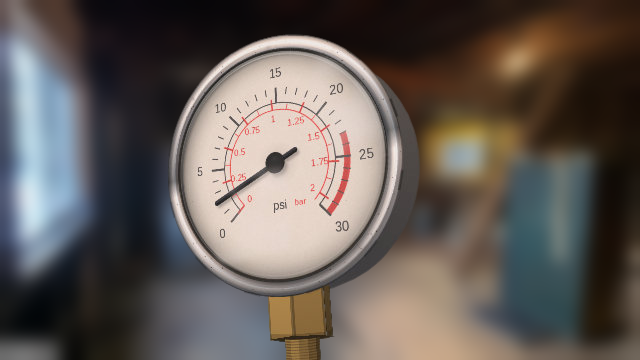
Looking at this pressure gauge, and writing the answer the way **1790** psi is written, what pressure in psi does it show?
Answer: **2** psi
